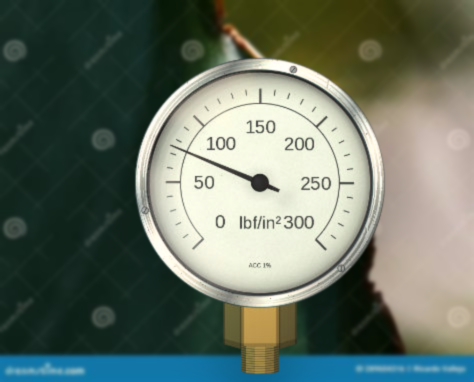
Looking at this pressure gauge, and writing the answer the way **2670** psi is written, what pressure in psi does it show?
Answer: **75** psi
